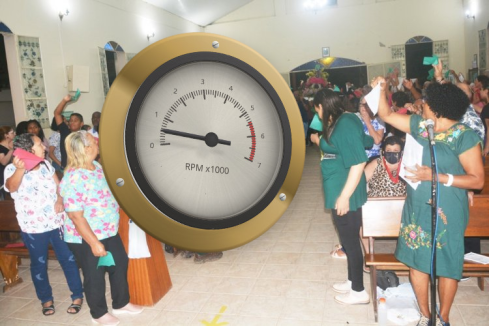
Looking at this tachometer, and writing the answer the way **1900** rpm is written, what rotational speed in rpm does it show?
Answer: **500** rpm
